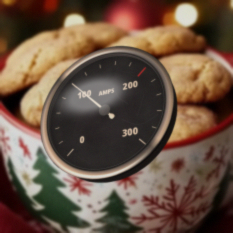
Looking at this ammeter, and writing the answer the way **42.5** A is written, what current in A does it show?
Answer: **100** A
